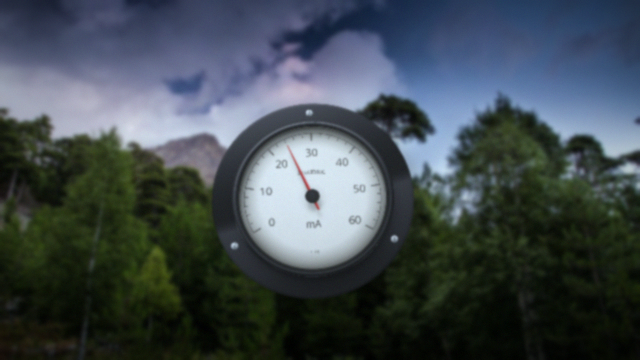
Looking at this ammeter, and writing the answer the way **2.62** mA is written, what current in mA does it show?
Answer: **24** mA
